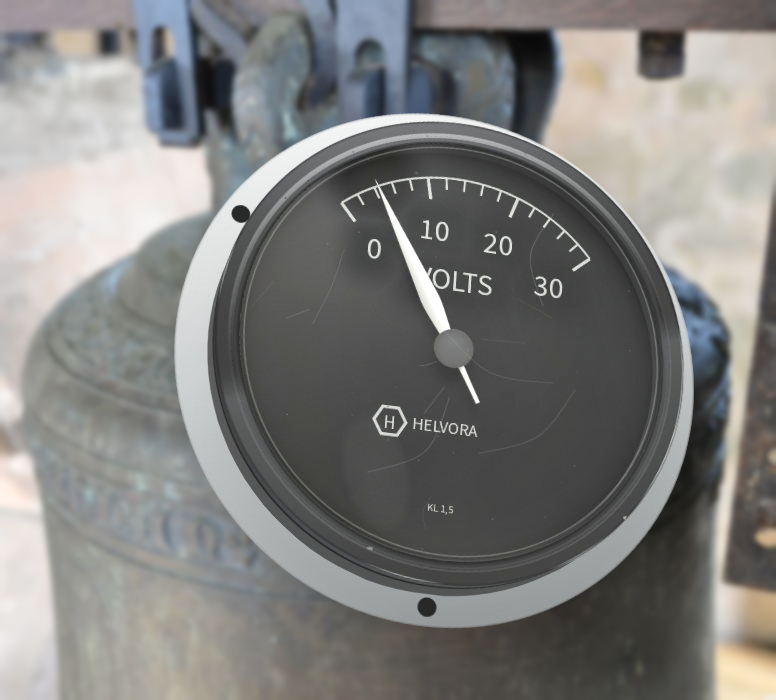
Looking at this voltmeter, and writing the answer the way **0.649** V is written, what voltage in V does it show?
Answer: **4** V
